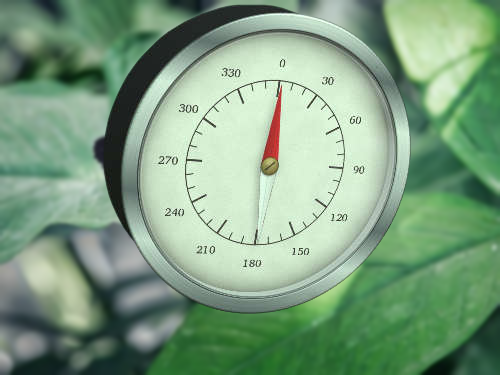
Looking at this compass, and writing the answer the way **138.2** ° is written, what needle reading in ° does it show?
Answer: **0** °
